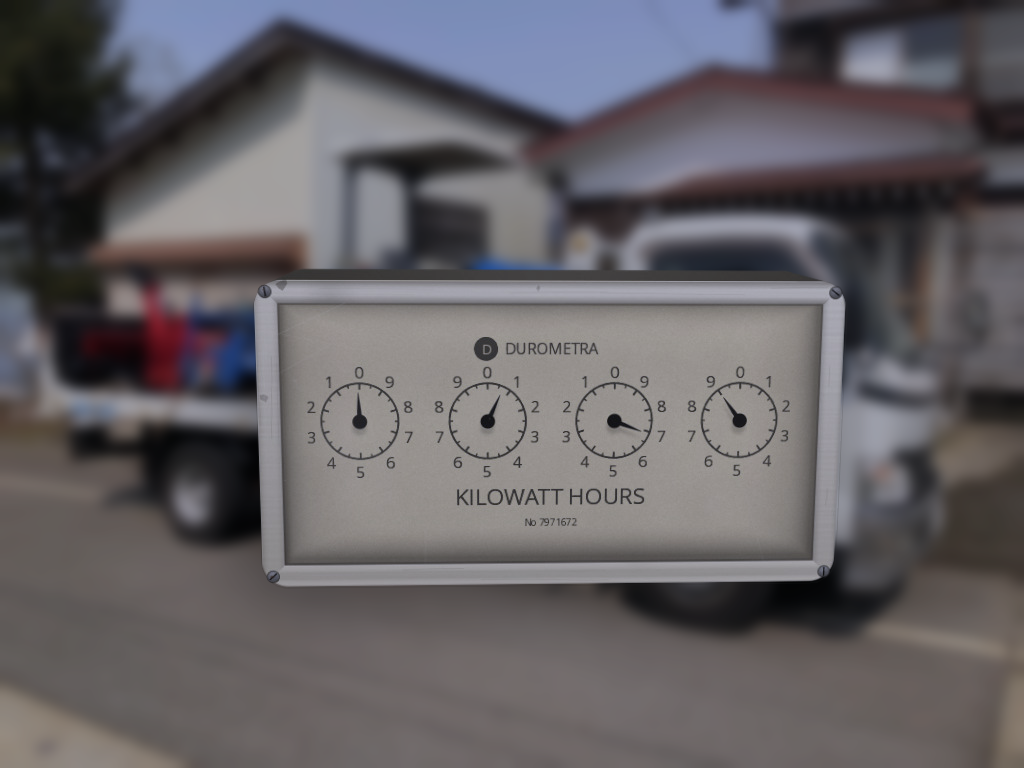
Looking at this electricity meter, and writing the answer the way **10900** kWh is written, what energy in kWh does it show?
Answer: **69** kWh
